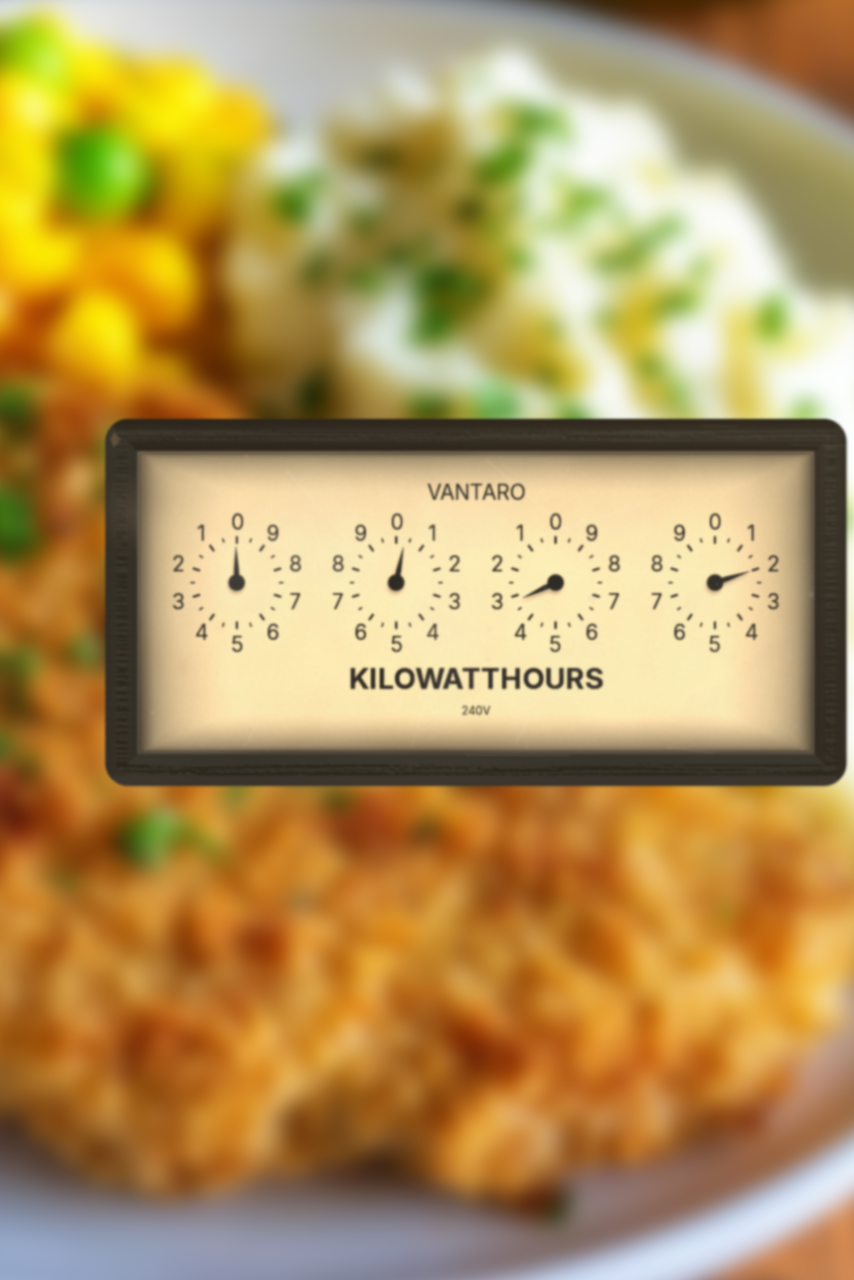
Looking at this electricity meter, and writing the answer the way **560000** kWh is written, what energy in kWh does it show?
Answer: **32** kWh
